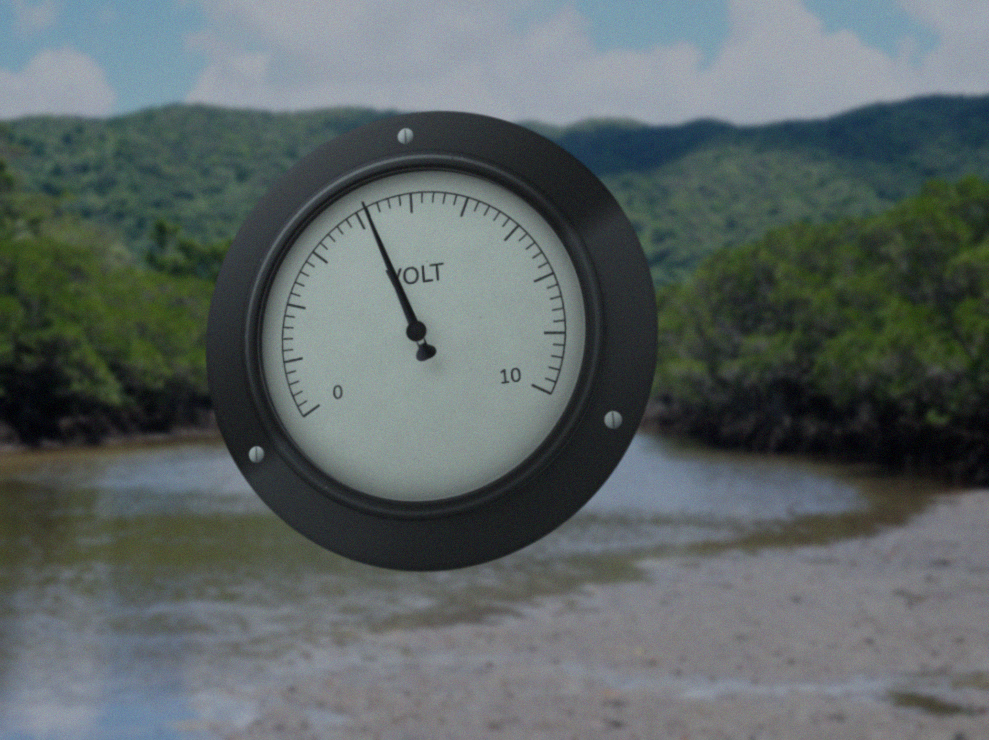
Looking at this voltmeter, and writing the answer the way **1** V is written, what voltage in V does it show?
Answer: **4.2** V
